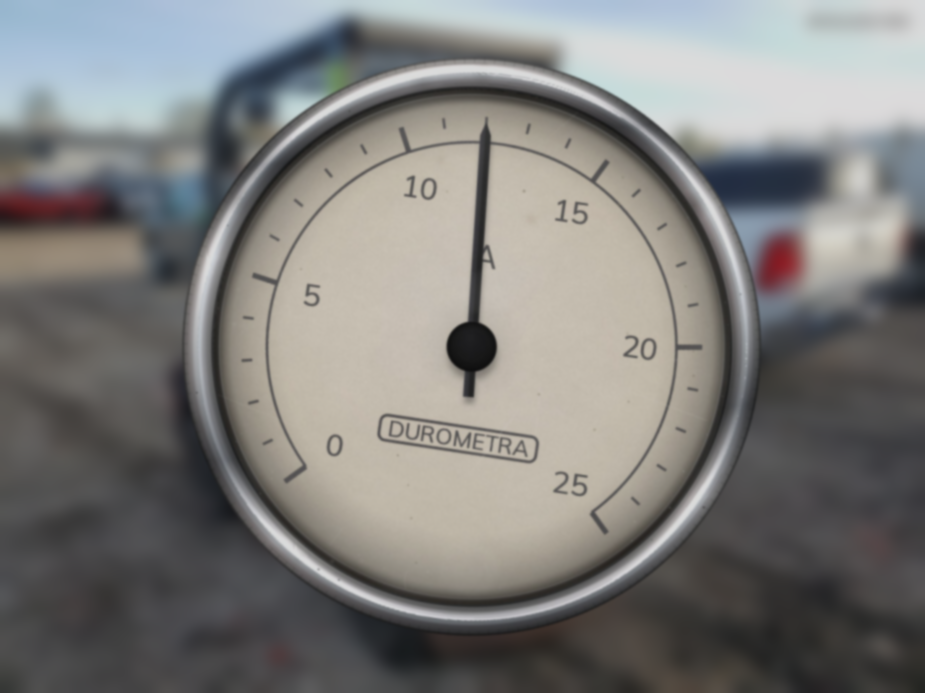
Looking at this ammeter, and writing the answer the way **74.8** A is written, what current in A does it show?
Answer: **12** A
